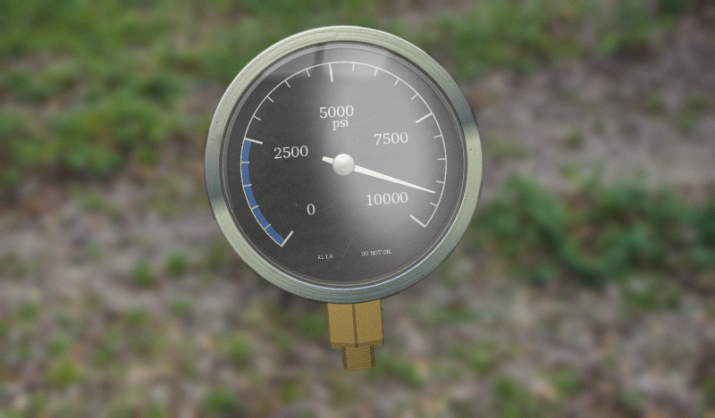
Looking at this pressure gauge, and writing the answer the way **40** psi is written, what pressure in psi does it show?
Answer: **9250** psi
